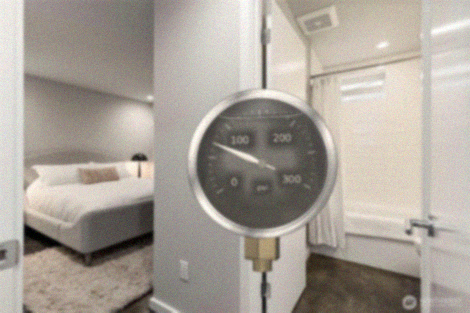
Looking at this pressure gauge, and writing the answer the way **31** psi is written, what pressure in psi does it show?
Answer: **70** psi
